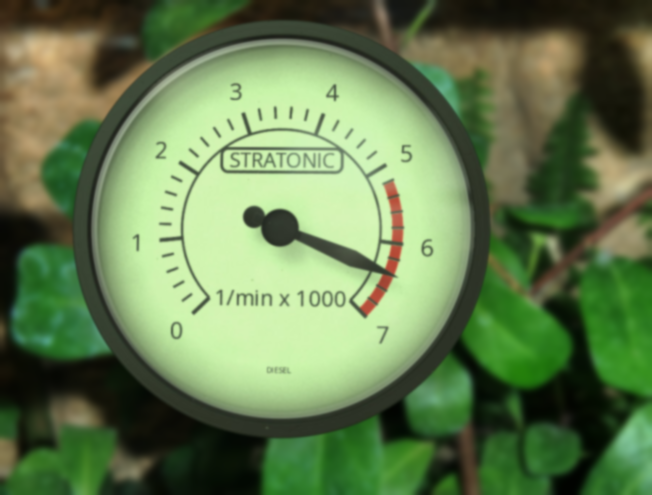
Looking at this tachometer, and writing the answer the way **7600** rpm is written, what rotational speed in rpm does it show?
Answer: **6400** rpm
